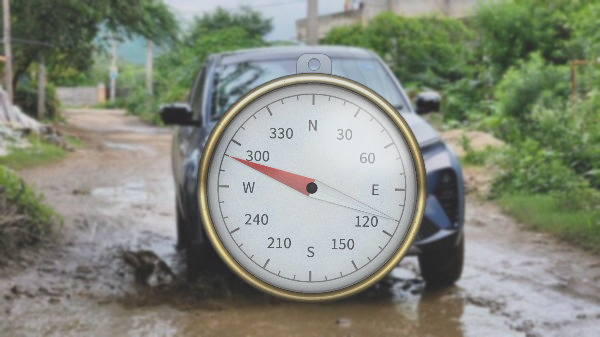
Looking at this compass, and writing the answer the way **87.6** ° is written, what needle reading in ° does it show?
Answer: **290** °
